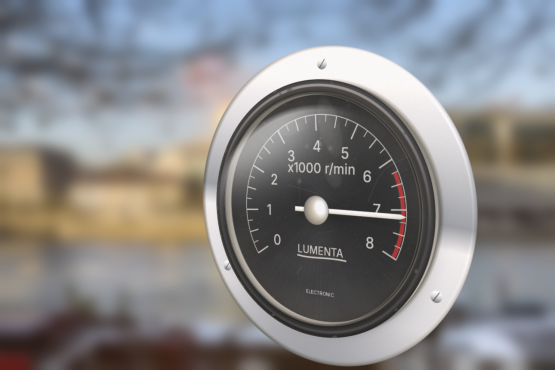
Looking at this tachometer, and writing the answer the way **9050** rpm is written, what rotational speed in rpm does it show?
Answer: **7125** rpm
